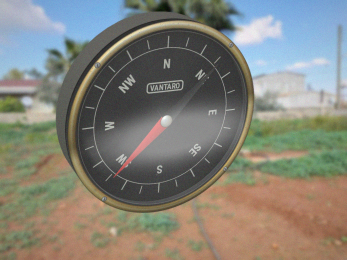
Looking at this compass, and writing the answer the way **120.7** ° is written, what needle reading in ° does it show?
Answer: **225** °
